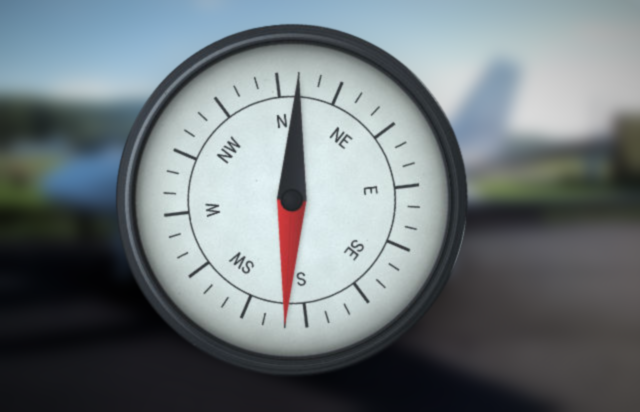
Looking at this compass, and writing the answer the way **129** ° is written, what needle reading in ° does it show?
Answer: **190** °
